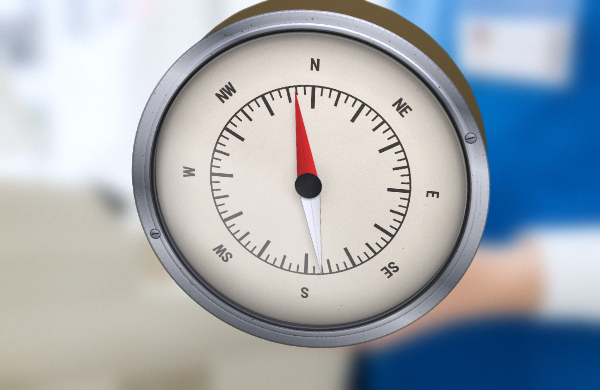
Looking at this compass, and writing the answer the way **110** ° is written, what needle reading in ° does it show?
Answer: **350** °
